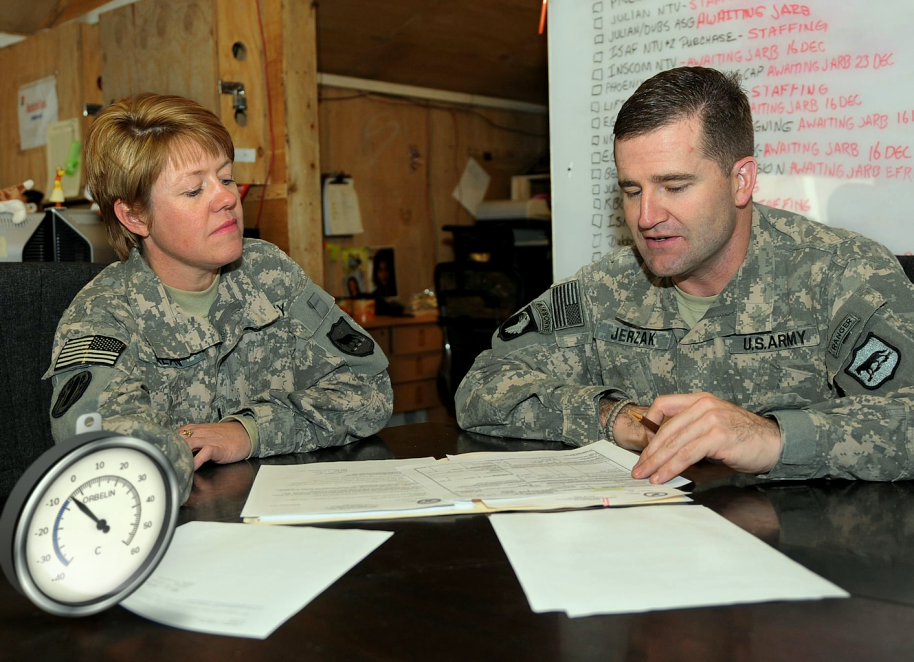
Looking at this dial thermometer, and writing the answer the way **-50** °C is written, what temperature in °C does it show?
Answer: **-5** °C
